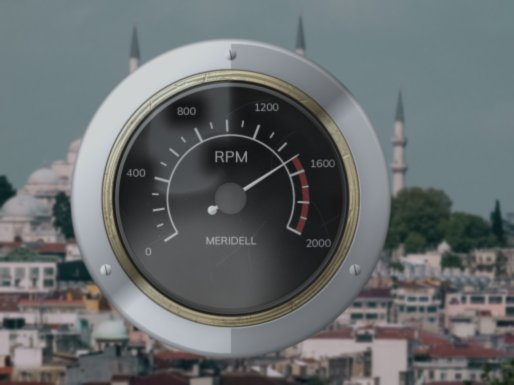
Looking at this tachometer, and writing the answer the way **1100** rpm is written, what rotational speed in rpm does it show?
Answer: **1500** rpm
